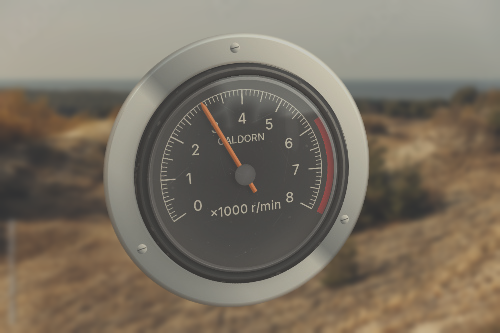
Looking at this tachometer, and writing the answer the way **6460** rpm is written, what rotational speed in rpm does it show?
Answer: **3000** rpm
